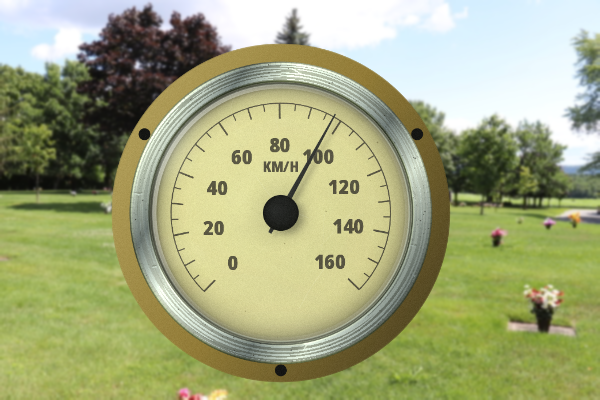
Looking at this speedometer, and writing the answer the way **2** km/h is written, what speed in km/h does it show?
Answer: **97.5** km/h
